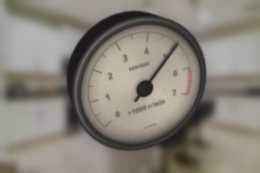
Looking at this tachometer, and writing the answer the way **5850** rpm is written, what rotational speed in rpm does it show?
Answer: **5000** rpm
